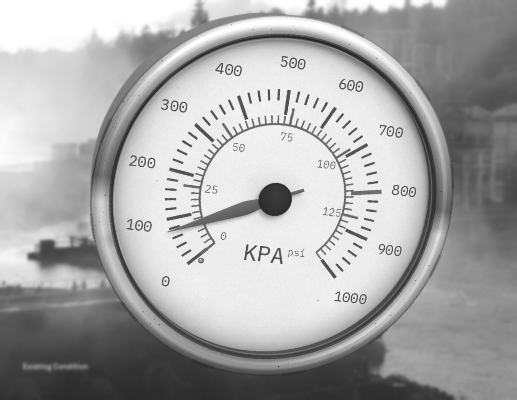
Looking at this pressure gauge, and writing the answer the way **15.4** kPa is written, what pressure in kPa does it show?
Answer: **80** kPa
